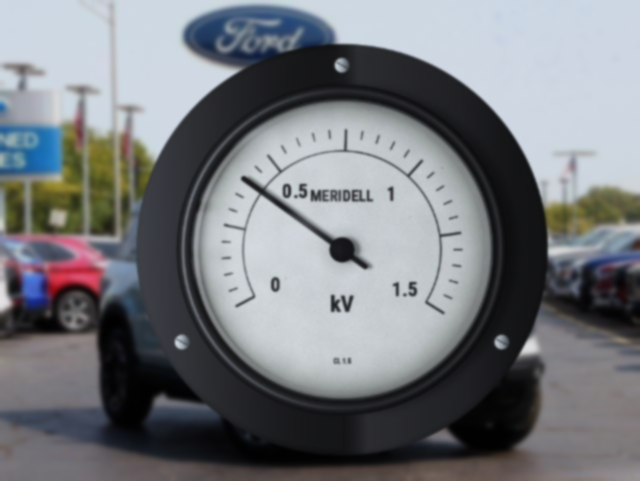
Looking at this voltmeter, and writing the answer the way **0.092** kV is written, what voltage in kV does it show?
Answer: **0.4** kV
